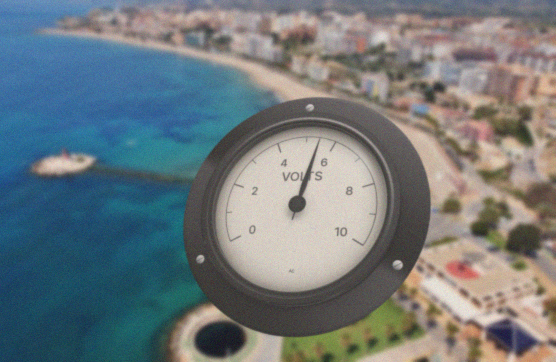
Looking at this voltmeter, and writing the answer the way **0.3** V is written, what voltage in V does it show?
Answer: **5.5** V
